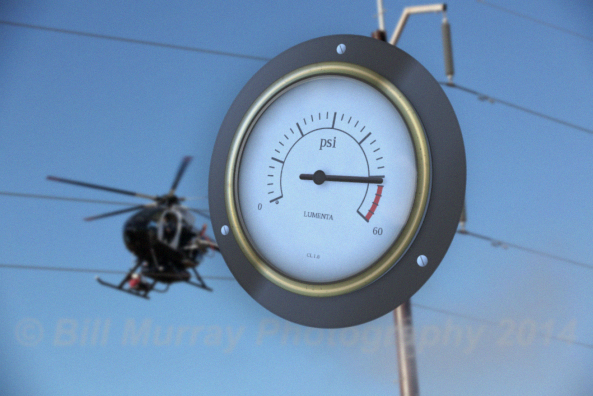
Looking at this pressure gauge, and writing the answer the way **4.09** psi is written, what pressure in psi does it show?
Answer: **51** psi
